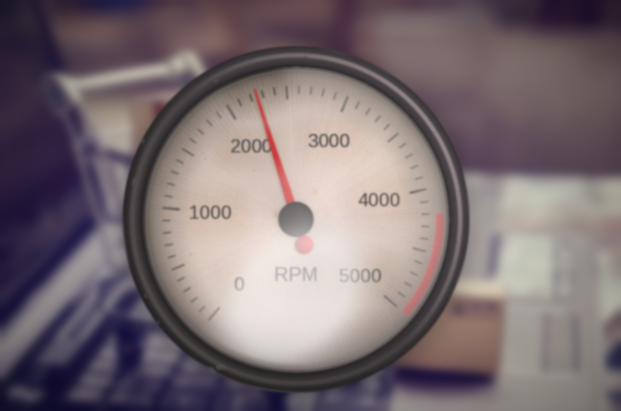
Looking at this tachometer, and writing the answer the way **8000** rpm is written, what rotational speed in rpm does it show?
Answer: **2250** rpm
